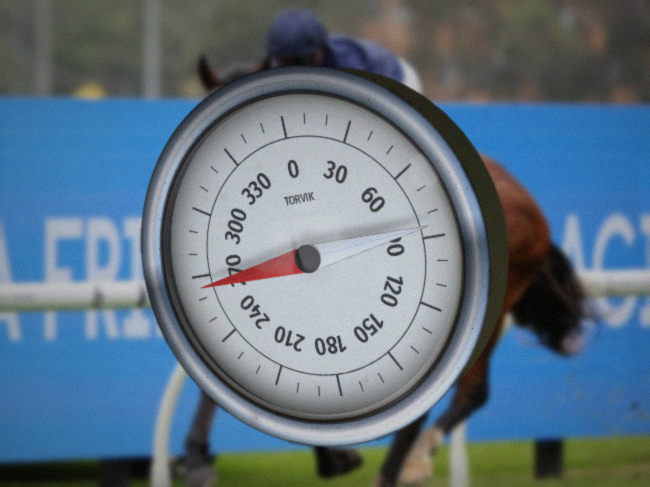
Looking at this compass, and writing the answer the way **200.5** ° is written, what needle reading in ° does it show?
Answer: **265** °
